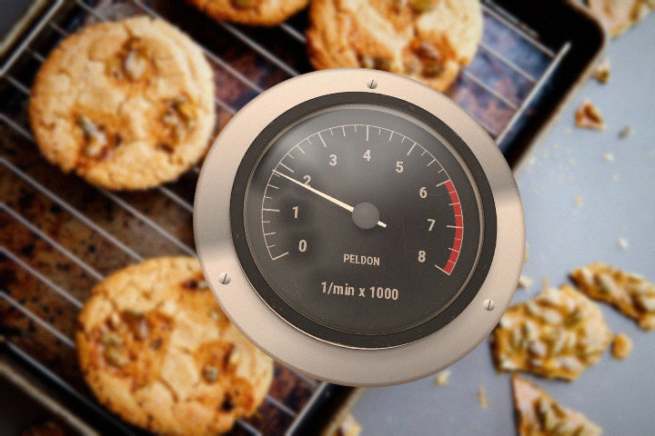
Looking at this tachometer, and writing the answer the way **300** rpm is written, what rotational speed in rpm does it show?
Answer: **1750** rpm
